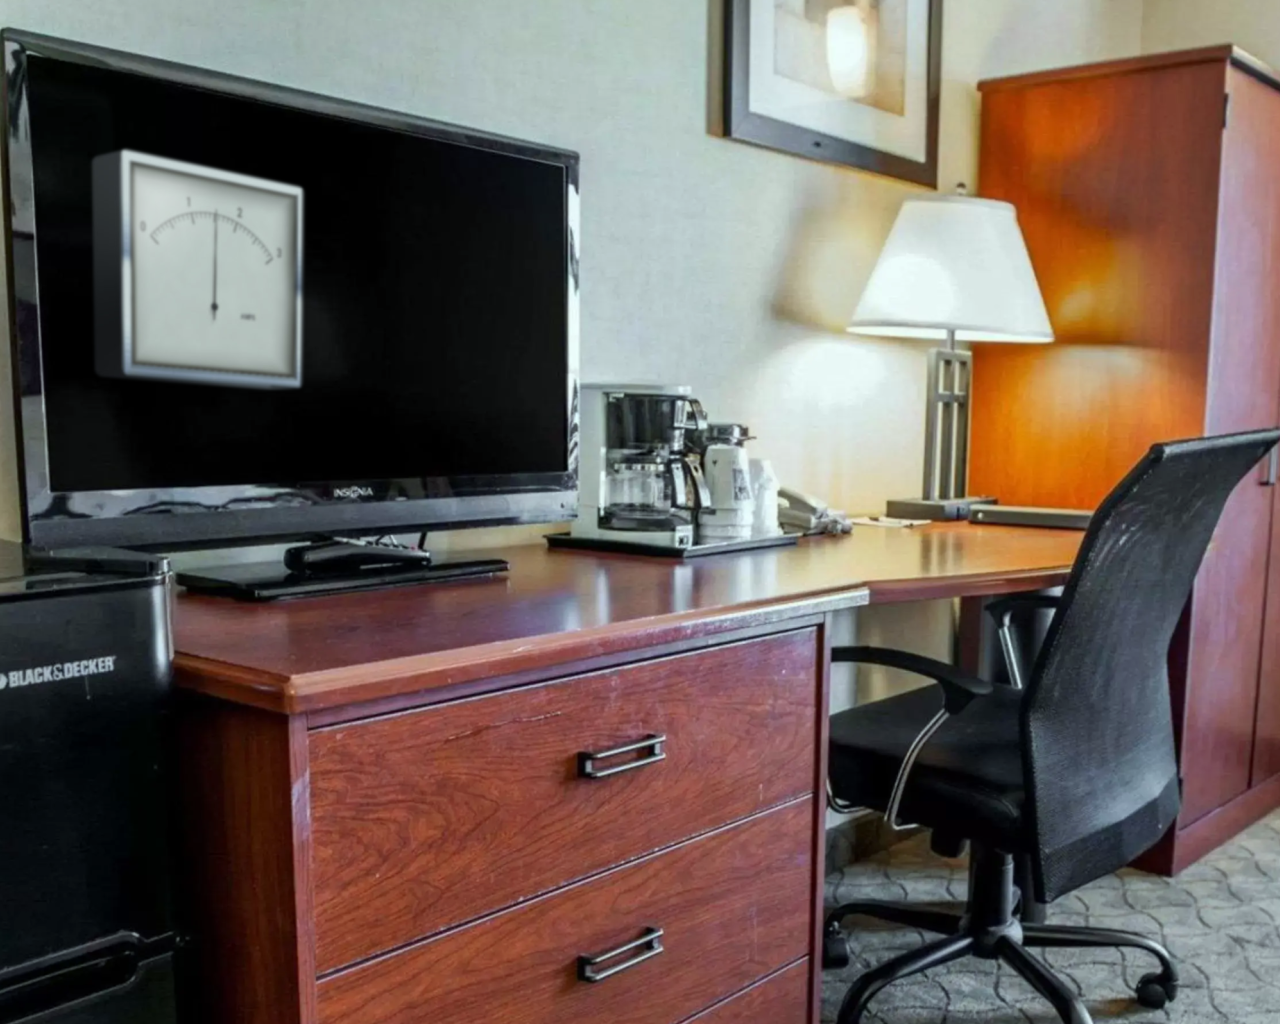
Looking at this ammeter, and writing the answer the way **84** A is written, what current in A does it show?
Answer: **1.5** A
